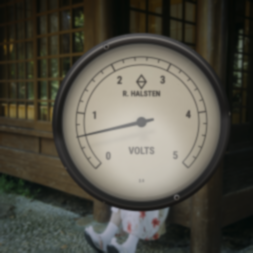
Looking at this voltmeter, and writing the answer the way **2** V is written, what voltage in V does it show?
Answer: **0.6** V
